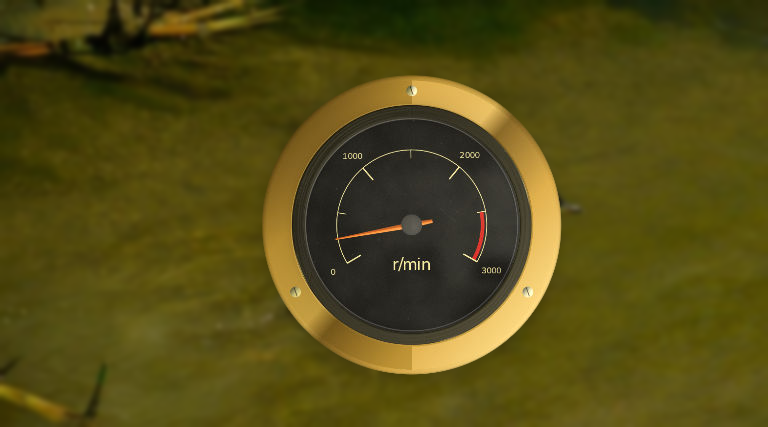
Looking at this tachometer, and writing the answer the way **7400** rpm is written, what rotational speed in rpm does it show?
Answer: **250** rpm
